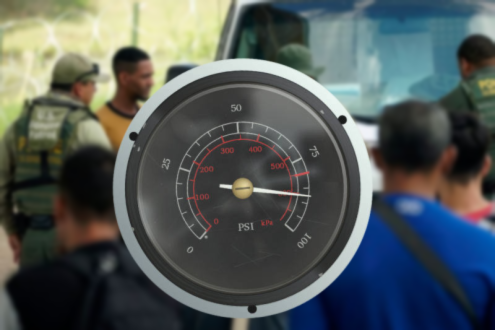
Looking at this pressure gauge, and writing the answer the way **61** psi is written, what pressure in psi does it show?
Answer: **87.5** psi
